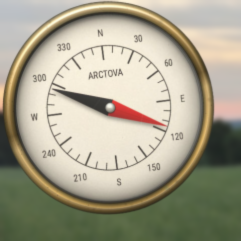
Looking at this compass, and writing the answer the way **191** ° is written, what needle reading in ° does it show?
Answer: **115** °
